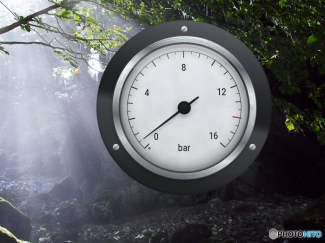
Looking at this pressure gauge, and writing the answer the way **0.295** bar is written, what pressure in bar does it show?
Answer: **0.5** bar
